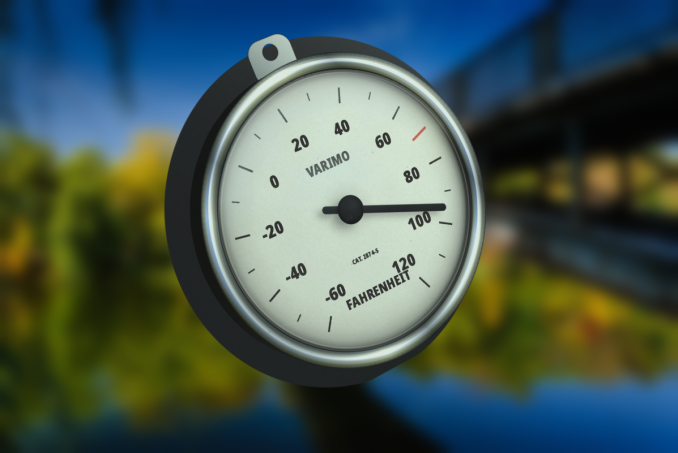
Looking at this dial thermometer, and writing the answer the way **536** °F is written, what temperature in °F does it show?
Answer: **95** °F
